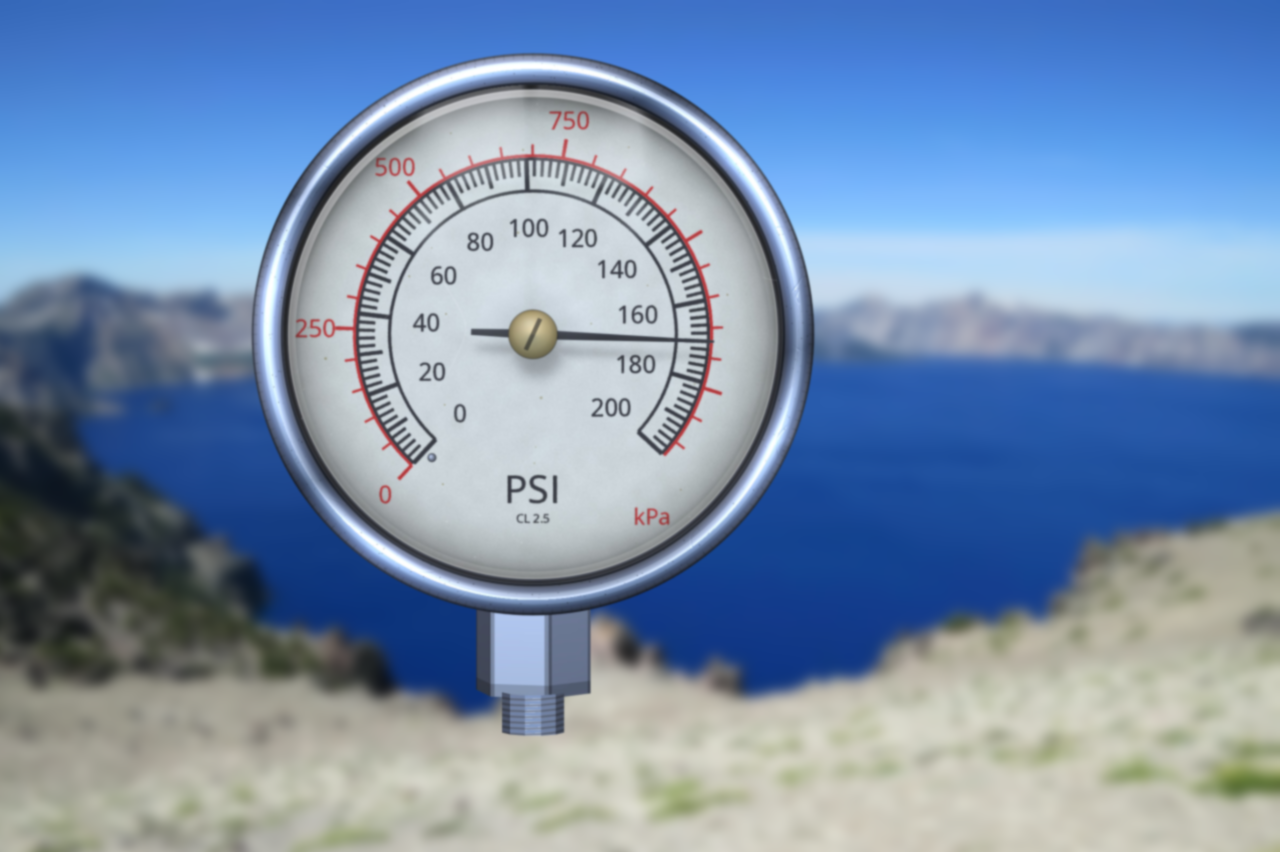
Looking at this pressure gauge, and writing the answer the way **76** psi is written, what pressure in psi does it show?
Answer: **170** psi
